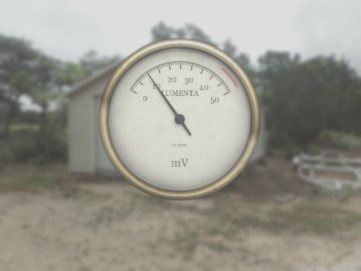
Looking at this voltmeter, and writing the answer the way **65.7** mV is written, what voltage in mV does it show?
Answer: **10** mV
